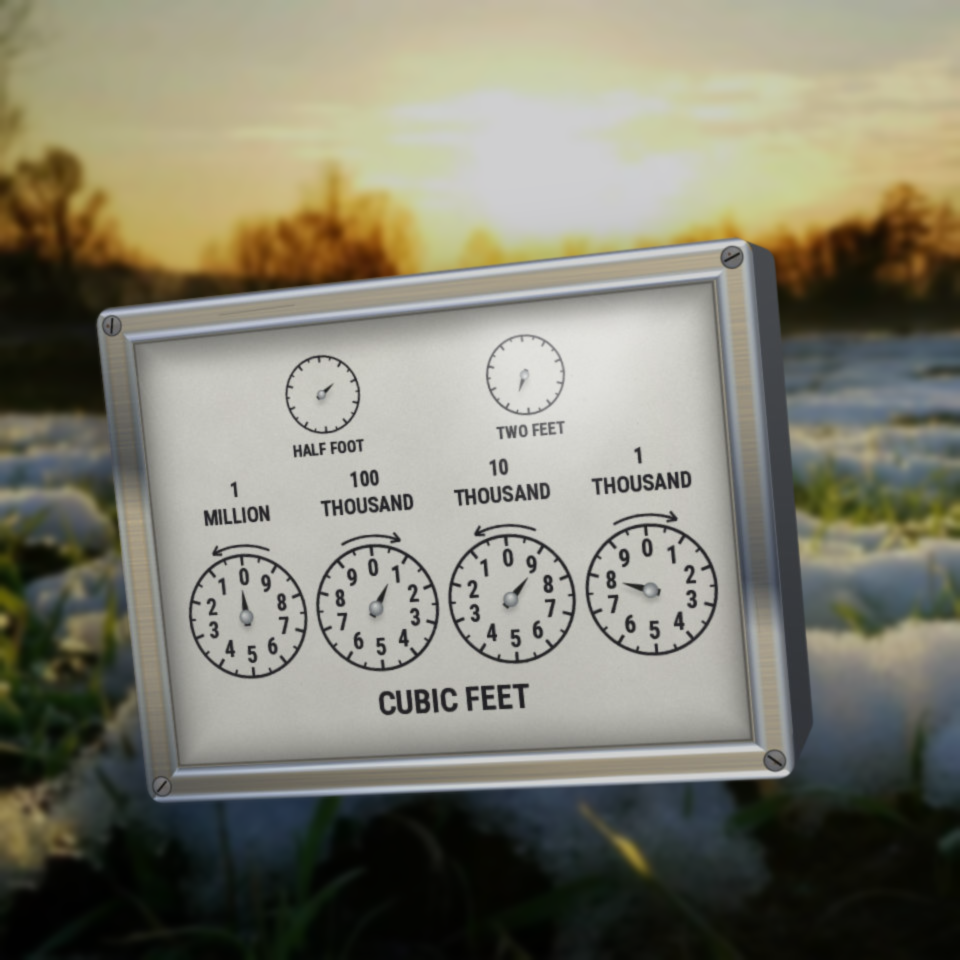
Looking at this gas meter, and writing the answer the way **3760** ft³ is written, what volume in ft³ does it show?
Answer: **8800** ft³
